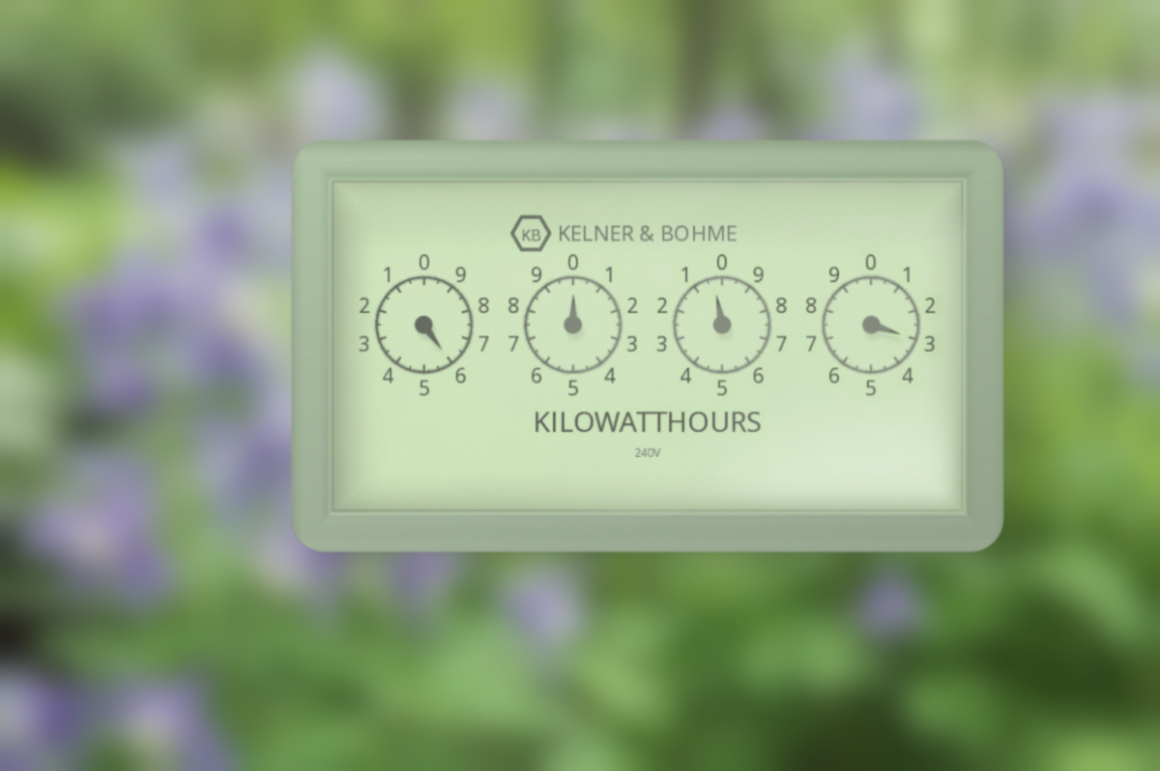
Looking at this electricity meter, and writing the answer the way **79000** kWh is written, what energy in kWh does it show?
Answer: **6003** kWh
